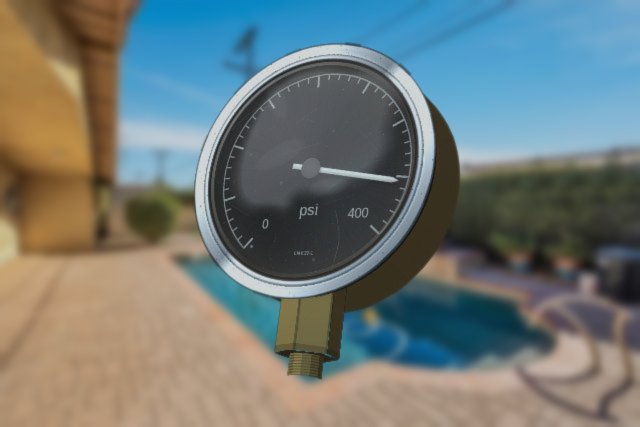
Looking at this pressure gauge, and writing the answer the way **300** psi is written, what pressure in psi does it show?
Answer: **355** psi
